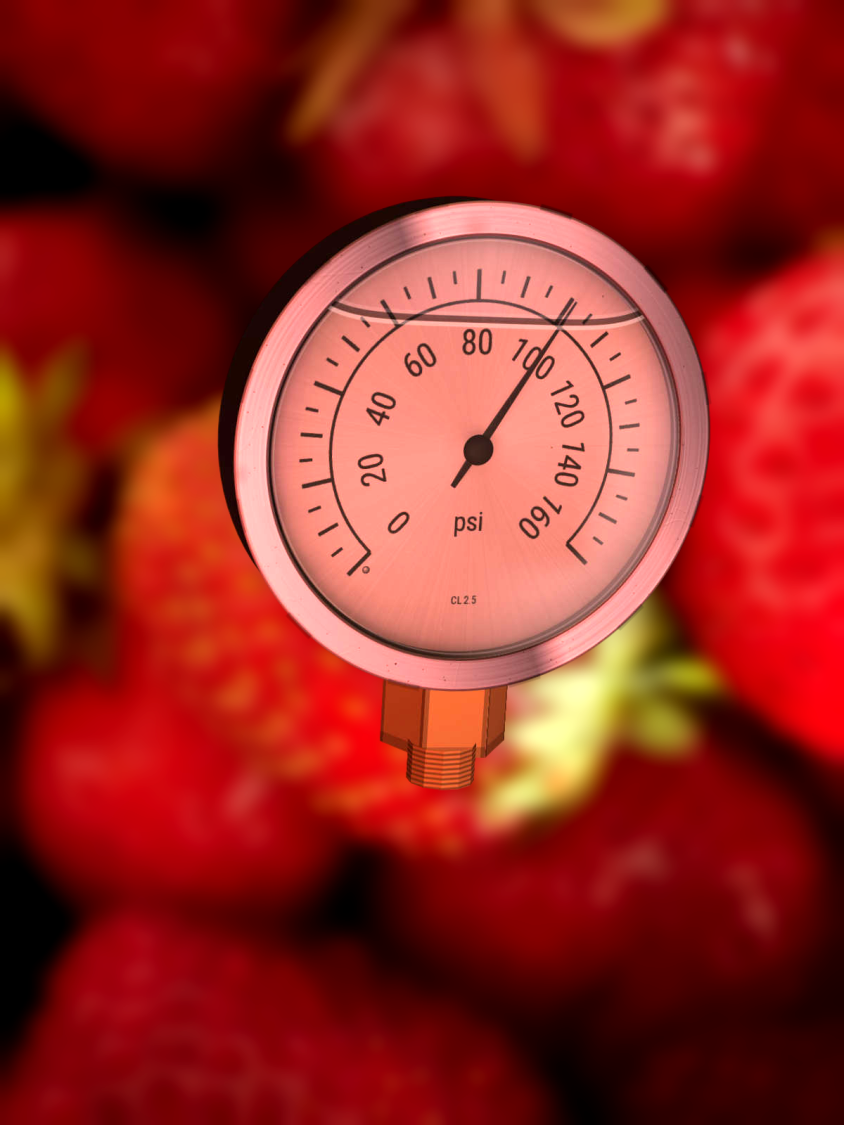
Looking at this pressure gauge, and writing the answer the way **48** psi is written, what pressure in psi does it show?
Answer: **100** psi
